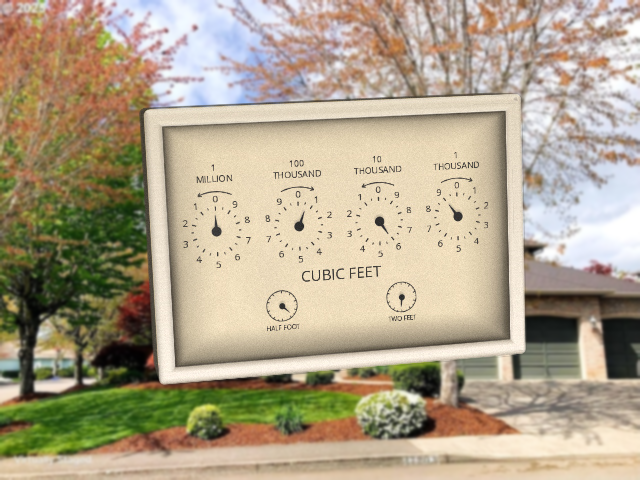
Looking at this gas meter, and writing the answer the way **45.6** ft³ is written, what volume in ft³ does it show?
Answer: **5900** ft³
